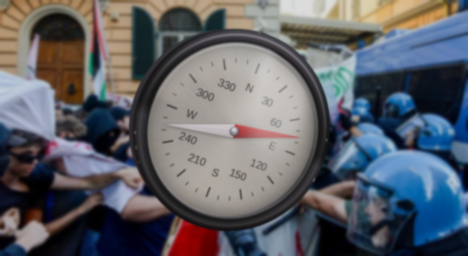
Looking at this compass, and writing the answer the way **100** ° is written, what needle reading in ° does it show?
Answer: **75** °
